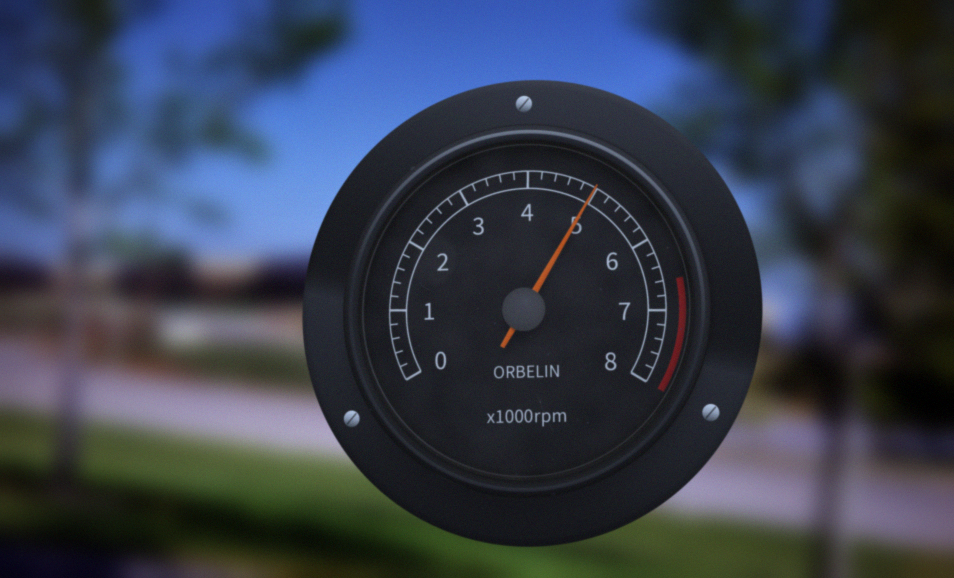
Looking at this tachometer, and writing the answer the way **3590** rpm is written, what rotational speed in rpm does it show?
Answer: **5000** rpm
